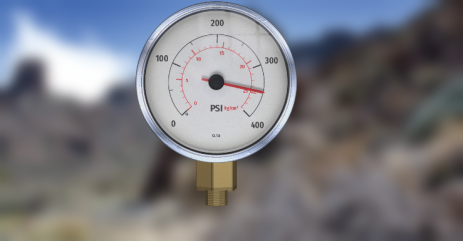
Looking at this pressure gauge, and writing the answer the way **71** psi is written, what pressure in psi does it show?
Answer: **350** psi
